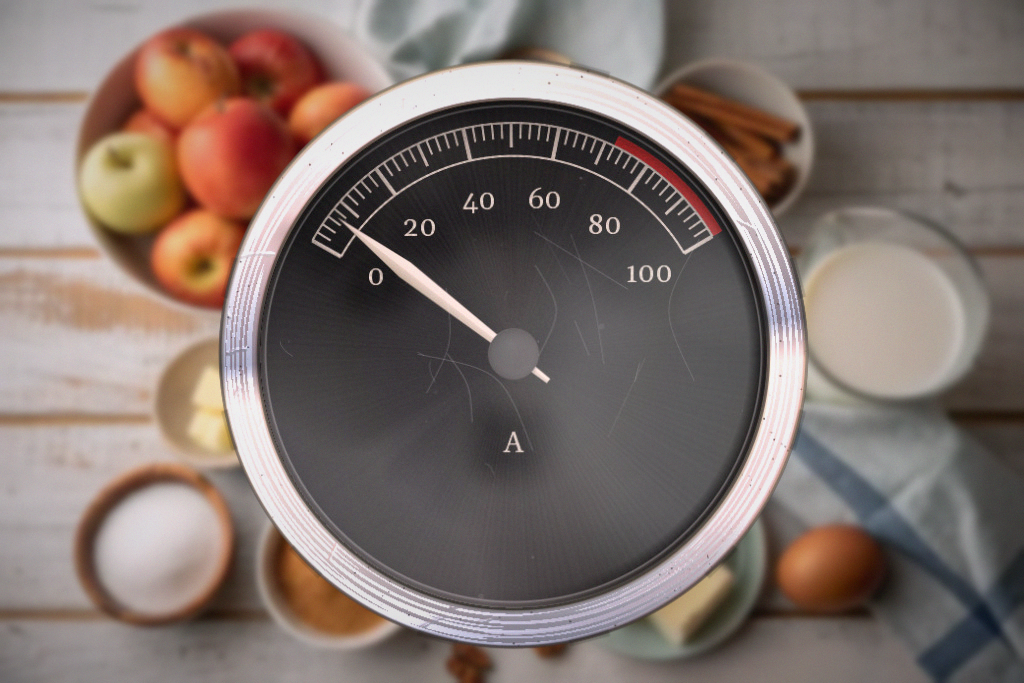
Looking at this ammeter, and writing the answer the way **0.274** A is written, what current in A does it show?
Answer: **7** A
